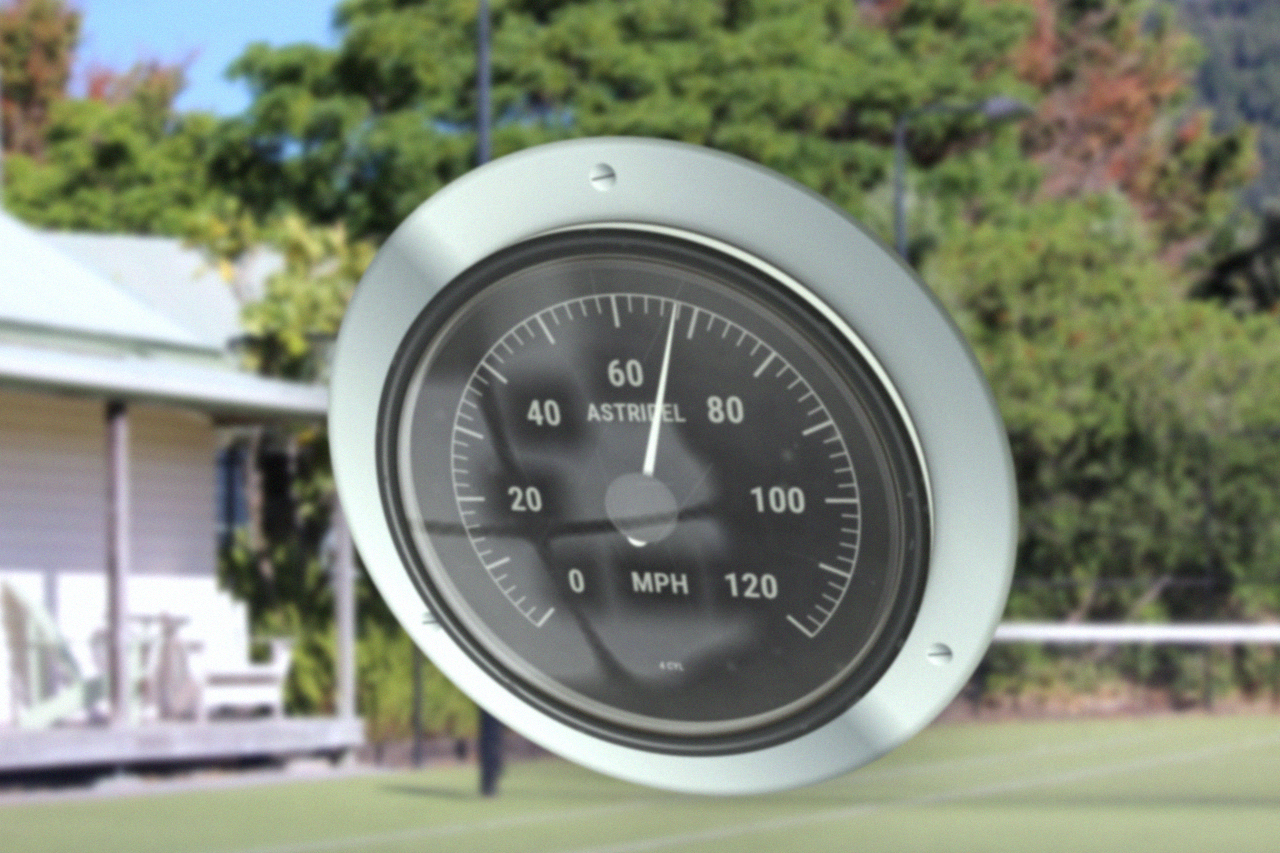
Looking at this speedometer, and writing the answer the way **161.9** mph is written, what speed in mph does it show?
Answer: **68** mph
